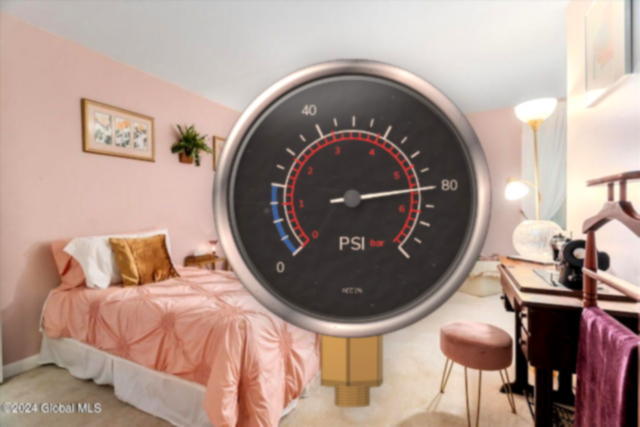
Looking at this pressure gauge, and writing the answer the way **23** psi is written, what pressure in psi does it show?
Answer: **80** psi
